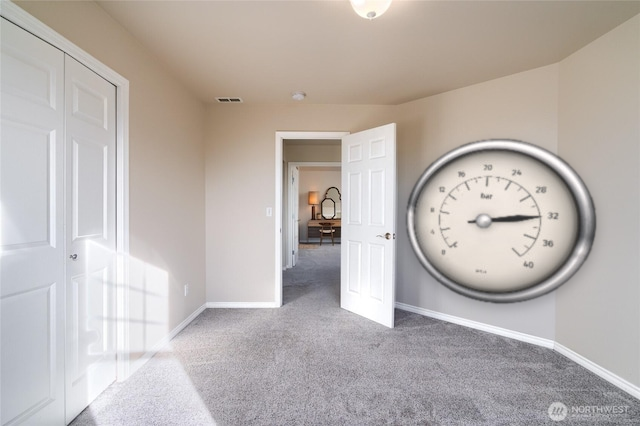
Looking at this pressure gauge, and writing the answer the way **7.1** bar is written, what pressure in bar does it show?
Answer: **32** bar
